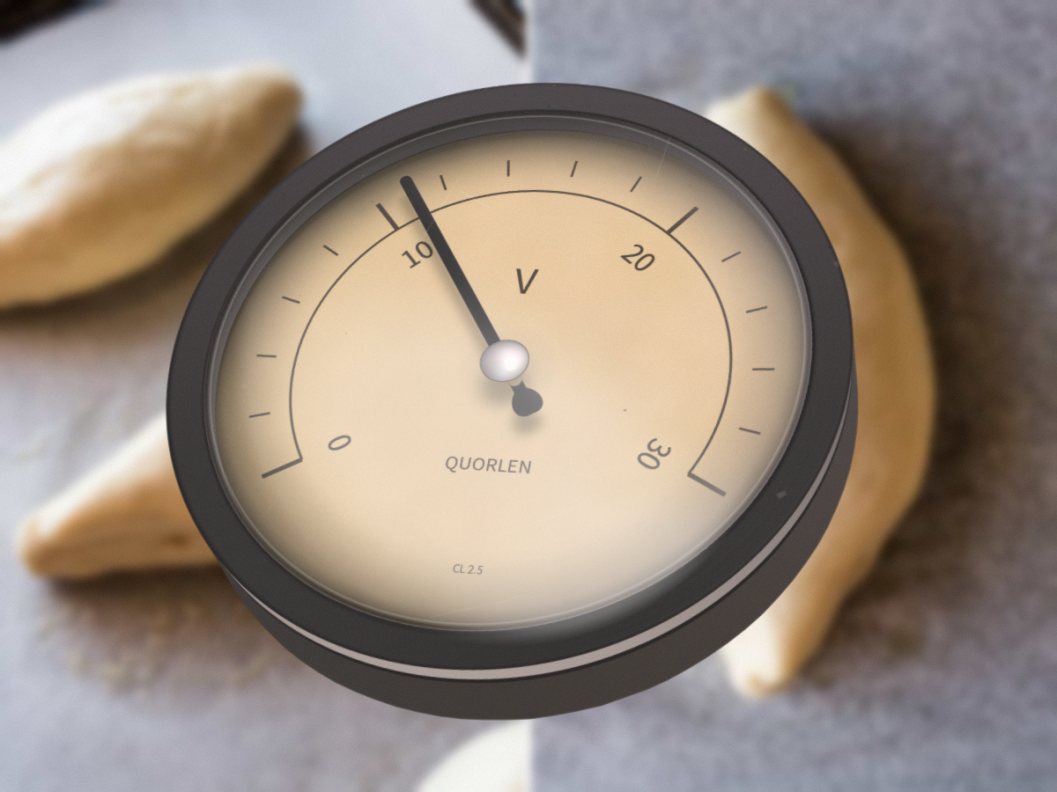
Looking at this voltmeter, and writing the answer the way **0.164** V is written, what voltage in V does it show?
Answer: **11** V
